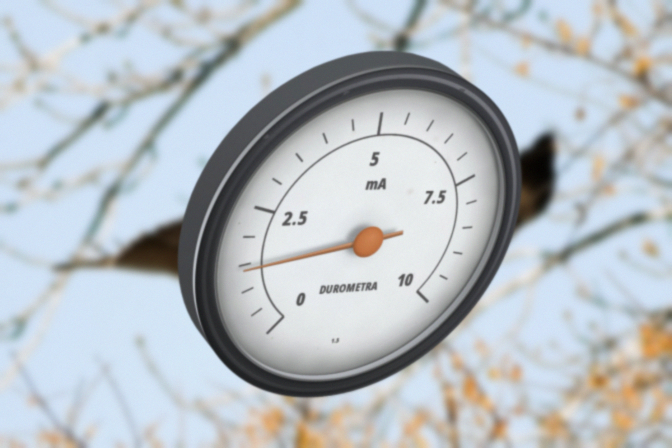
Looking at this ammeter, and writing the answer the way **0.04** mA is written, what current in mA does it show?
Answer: **1.5** mA
